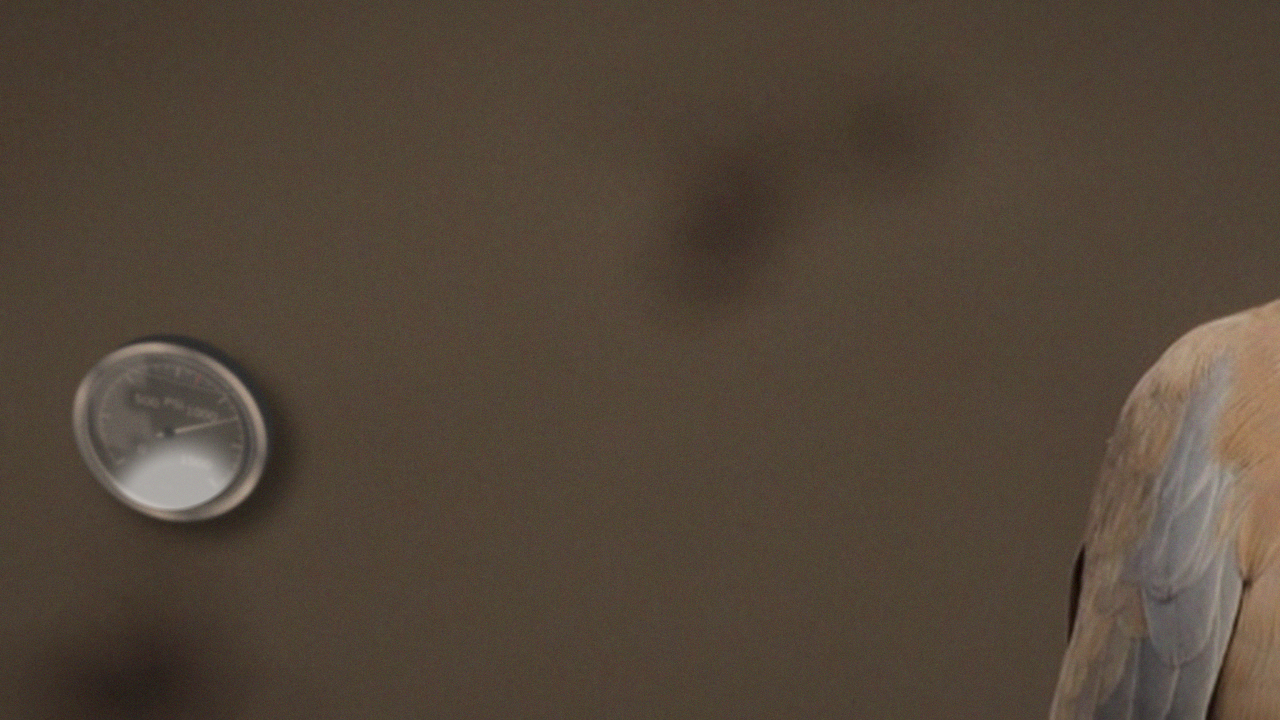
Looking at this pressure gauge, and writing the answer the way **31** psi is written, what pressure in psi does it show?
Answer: **1100** psi
